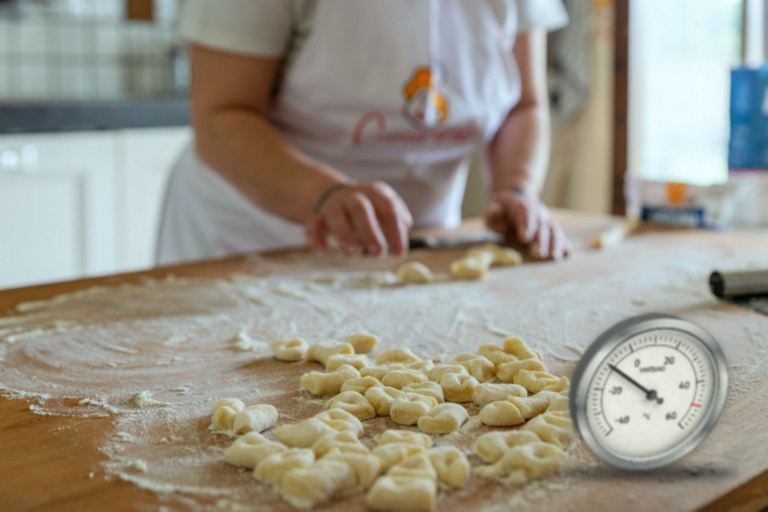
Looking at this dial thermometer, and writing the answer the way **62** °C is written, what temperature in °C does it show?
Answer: **-10** °C
